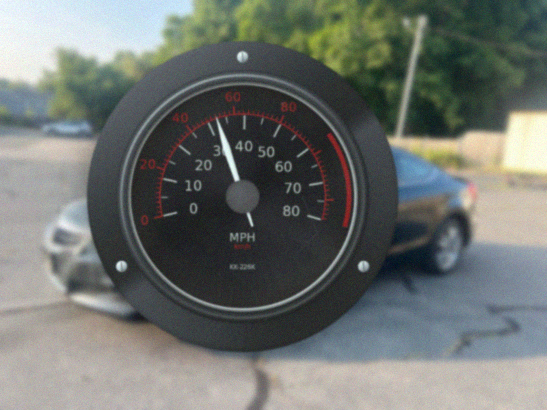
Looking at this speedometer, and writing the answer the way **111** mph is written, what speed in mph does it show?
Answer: **32.5** mph
